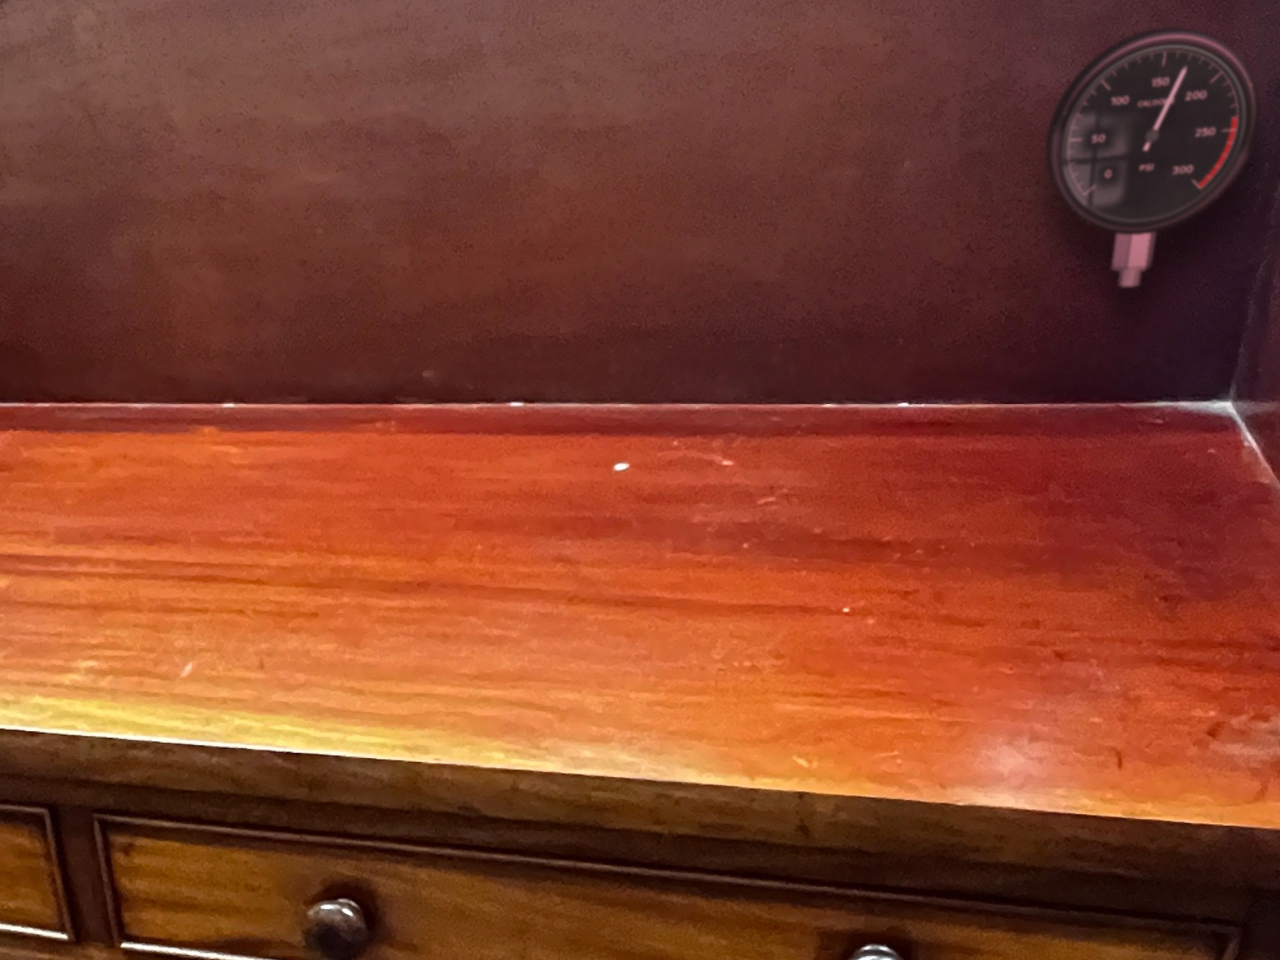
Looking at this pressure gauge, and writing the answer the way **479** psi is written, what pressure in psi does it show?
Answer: **170** psi
